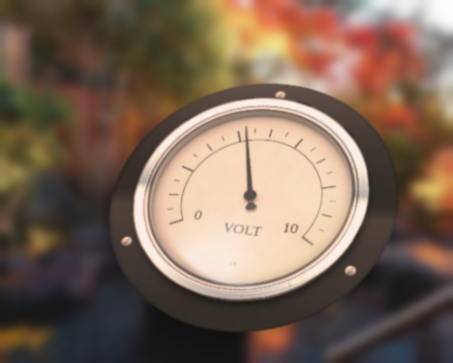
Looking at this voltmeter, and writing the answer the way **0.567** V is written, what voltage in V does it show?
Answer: **4.25** V
